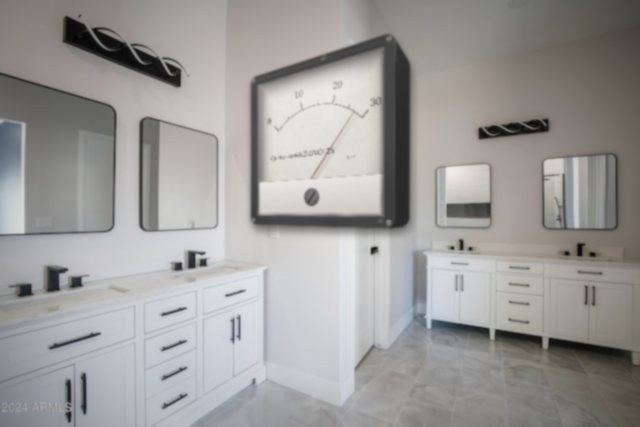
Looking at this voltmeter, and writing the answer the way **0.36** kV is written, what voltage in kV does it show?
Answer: **27.5** kV
